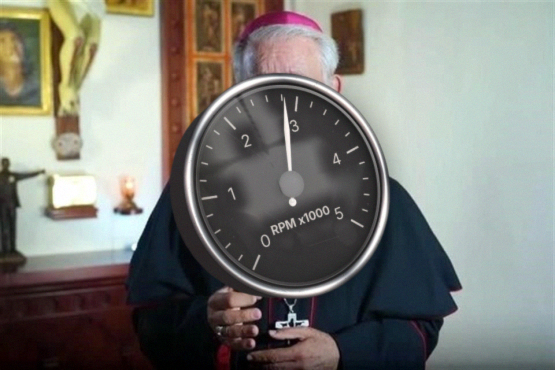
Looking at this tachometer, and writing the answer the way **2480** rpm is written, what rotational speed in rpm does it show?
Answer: **2800** rpm
